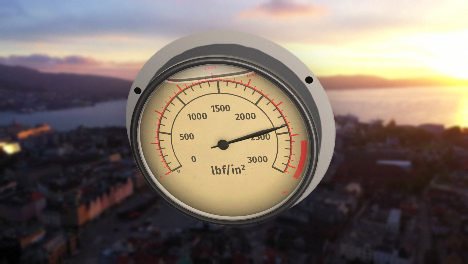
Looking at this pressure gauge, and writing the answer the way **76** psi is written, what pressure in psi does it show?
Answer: **2400** psi
